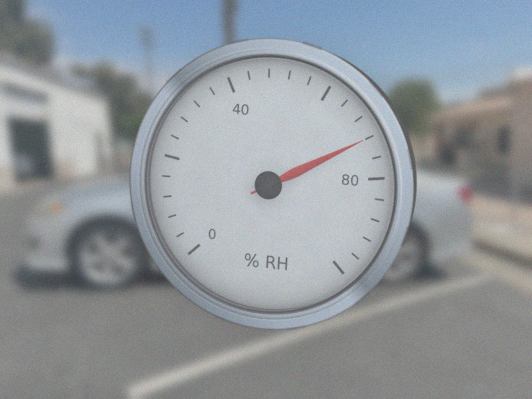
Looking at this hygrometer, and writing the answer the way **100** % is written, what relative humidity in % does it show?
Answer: **72** %
